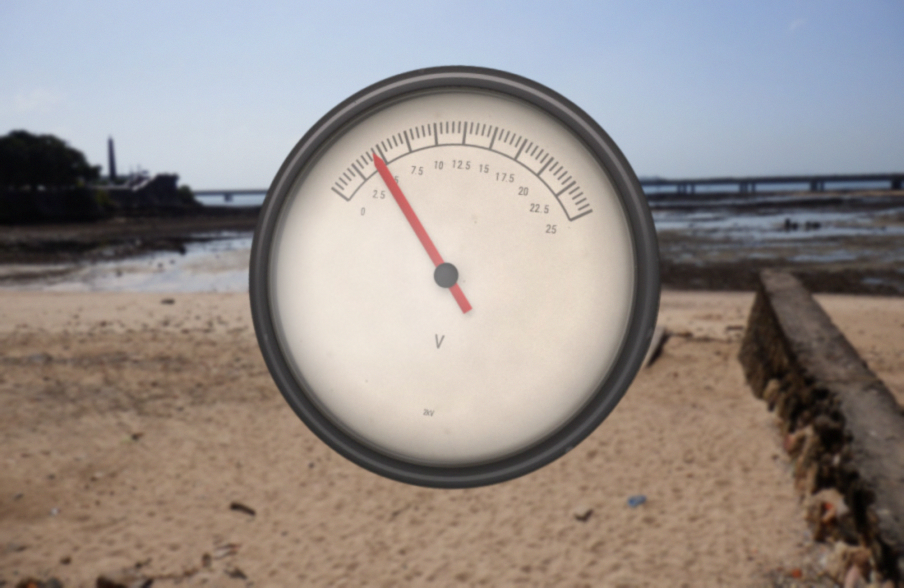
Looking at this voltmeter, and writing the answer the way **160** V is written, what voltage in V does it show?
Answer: **4.5** V
